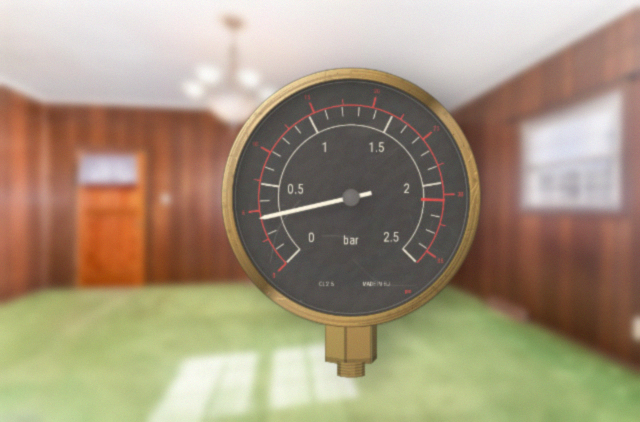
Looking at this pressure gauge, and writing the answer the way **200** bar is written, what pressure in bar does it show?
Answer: **0.3** bar
